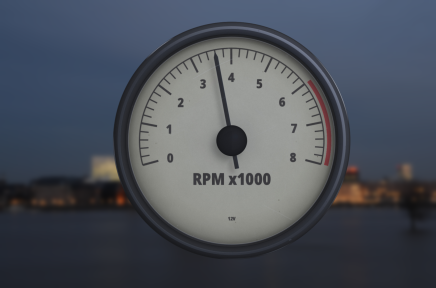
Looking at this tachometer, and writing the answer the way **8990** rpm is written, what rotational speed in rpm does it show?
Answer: **3600** rpm
